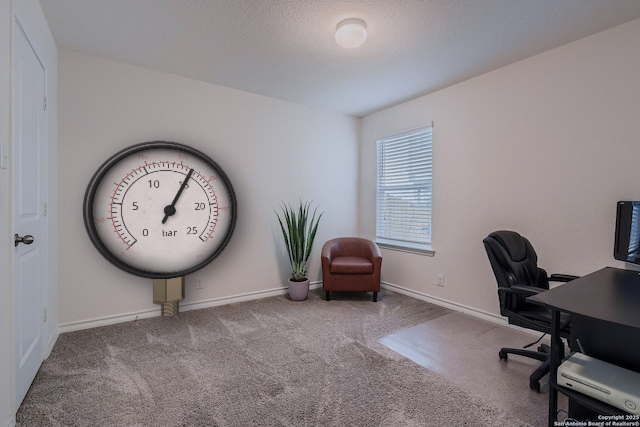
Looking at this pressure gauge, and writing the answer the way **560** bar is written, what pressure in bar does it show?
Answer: **15** bar
